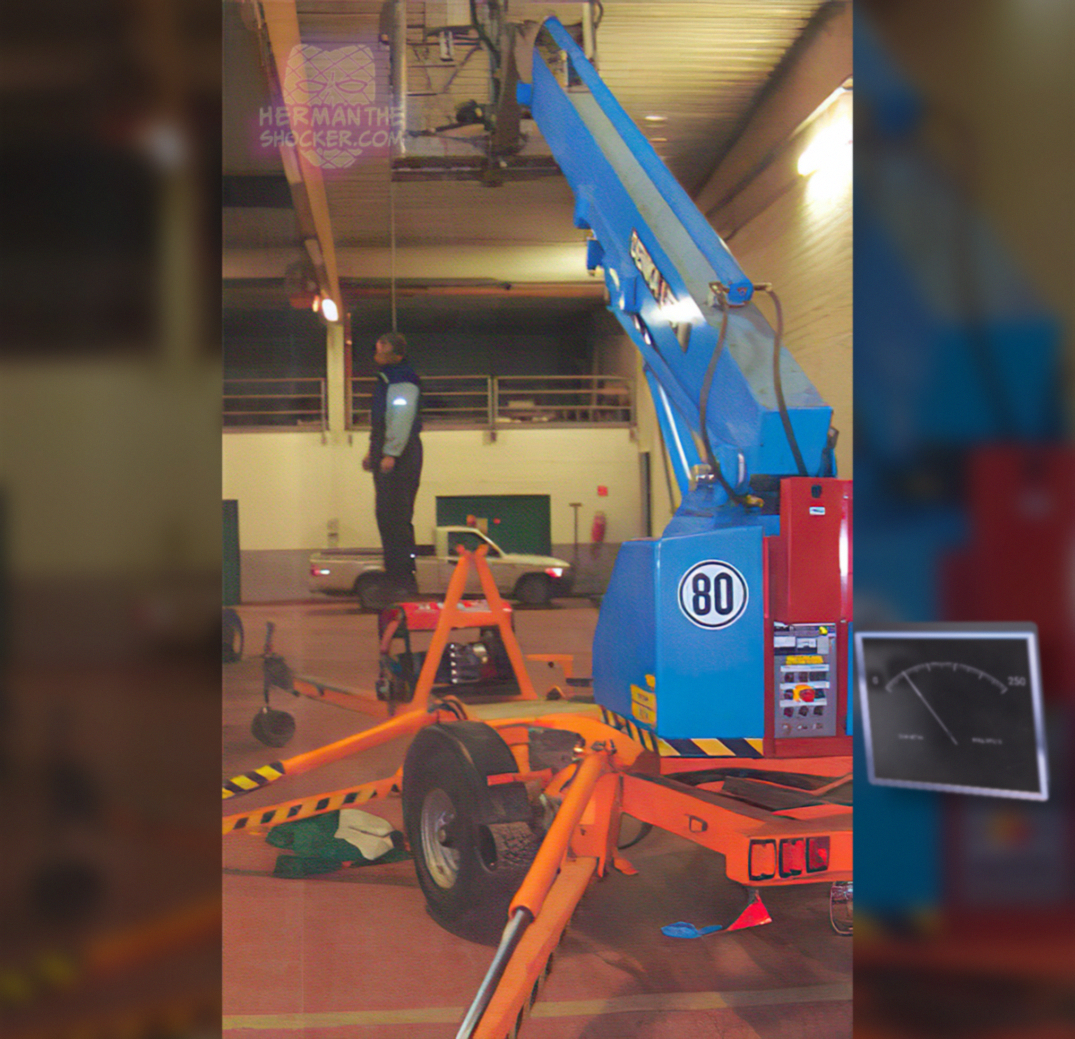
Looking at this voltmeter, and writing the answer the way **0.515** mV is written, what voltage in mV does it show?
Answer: **50** mV
